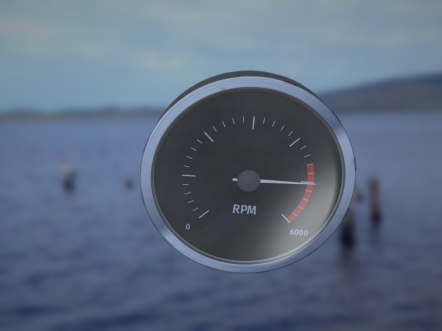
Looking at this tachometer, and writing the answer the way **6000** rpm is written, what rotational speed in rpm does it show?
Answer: **5000** rpm
